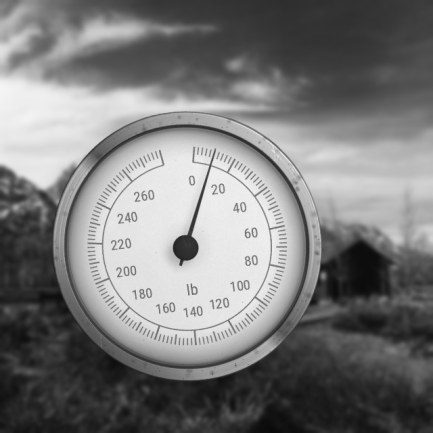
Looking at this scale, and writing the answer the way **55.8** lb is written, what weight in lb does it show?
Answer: **10** lb
